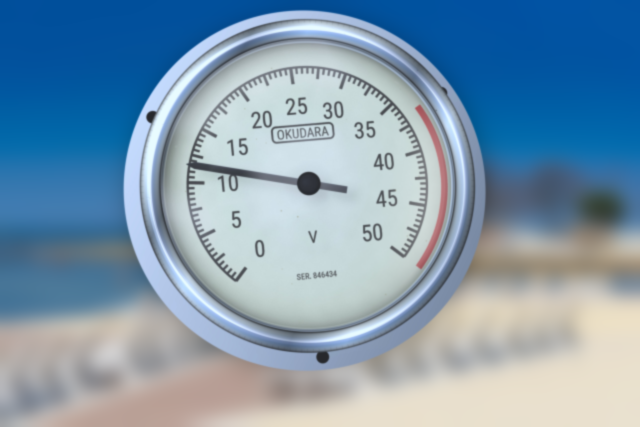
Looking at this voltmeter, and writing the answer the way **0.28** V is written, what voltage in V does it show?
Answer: **11.5** V
